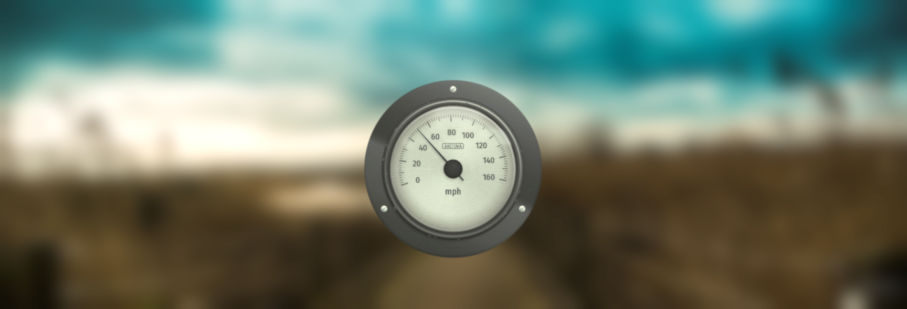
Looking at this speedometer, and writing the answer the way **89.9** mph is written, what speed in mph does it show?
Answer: **50** mph
